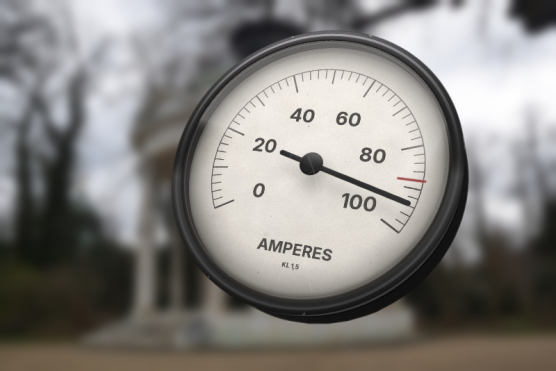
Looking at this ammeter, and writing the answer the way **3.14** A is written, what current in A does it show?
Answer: **94** A
